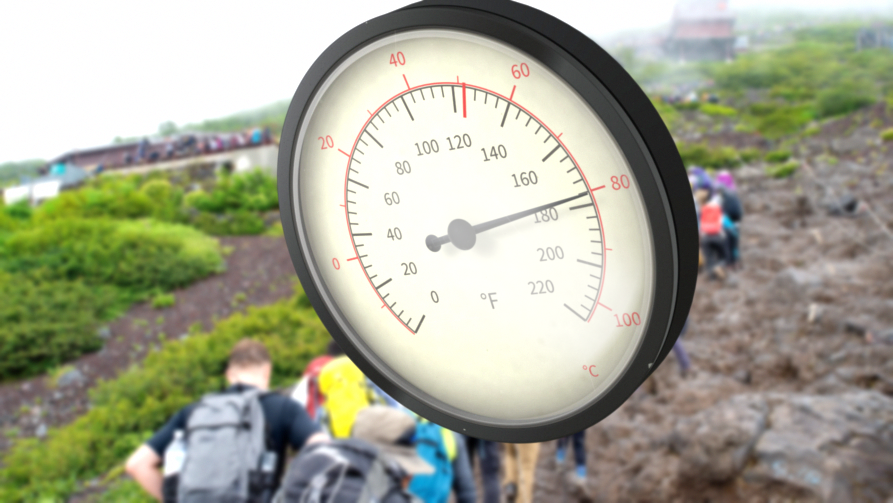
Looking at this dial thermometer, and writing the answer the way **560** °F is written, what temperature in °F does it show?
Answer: **176** °F
